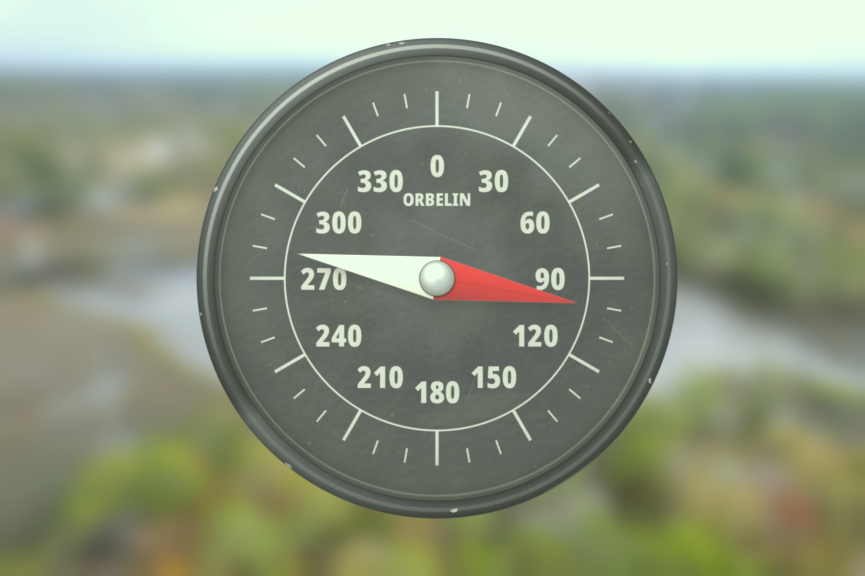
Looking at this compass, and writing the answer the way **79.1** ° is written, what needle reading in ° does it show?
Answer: **100** °
